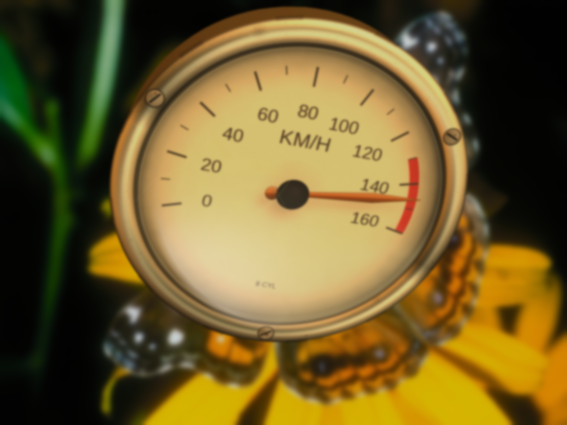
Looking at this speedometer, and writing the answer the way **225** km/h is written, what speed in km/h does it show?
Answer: **145** km/h
